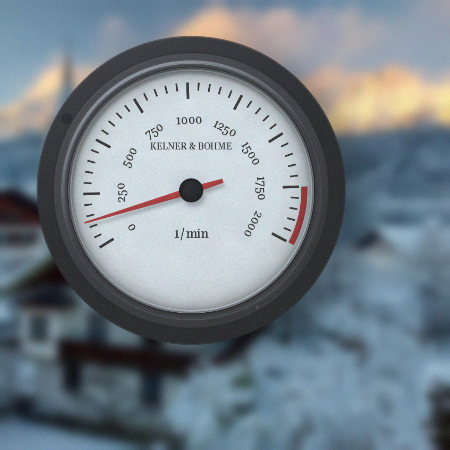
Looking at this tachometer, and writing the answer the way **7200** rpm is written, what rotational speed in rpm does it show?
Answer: **125** rpm
